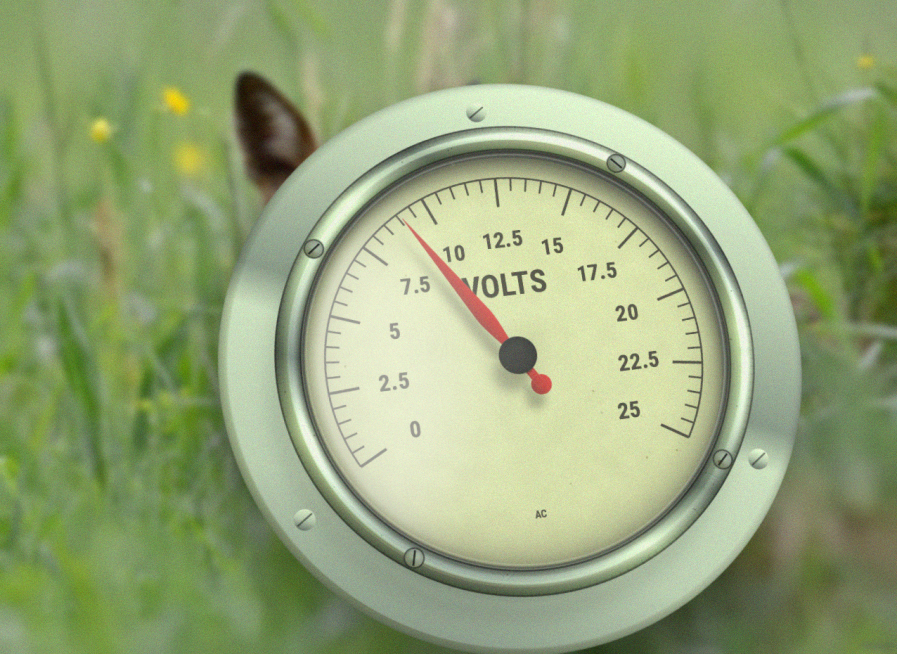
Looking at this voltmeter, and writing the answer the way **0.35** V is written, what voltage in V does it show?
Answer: **9** V
